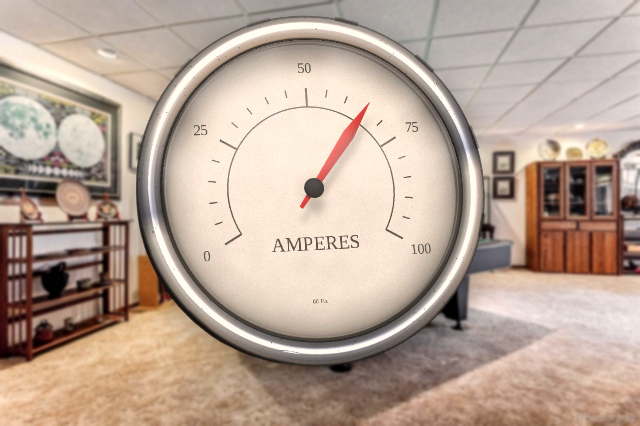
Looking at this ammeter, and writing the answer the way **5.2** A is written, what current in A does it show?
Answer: **65** A
